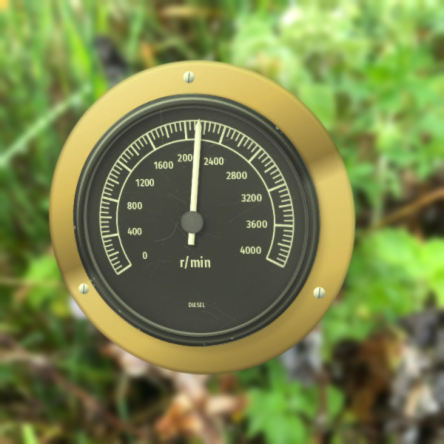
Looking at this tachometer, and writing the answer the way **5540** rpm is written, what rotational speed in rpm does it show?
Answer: **2150** rpm
